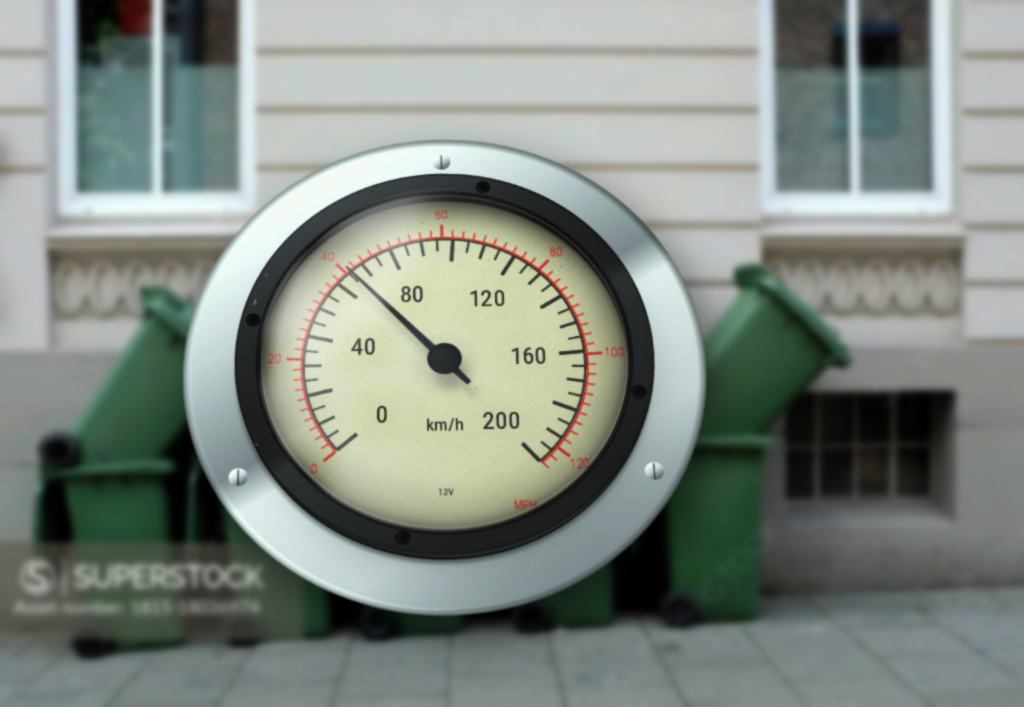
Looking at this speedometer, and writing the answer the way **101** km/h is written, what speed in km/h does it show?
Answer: **65** km/h
